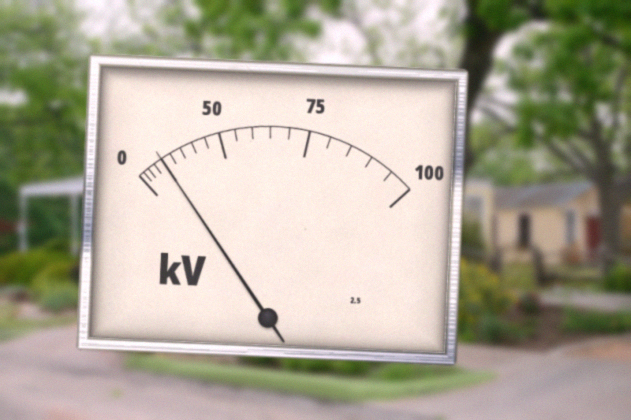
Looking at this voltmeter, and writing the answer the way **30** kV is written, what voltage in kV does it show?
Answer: **25** kV
